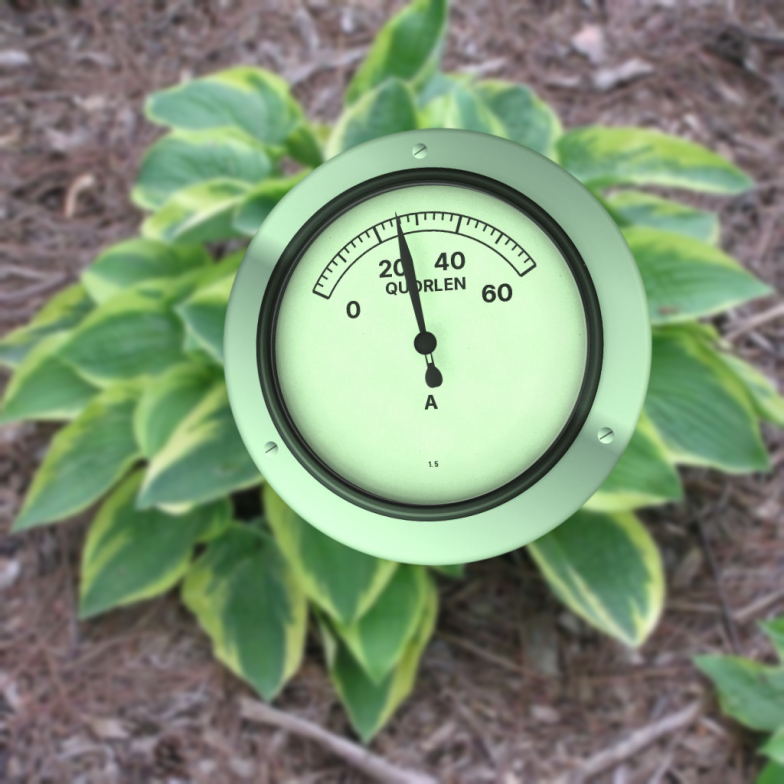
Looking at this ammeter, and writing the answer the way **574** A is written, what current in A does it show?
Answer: **26** A
